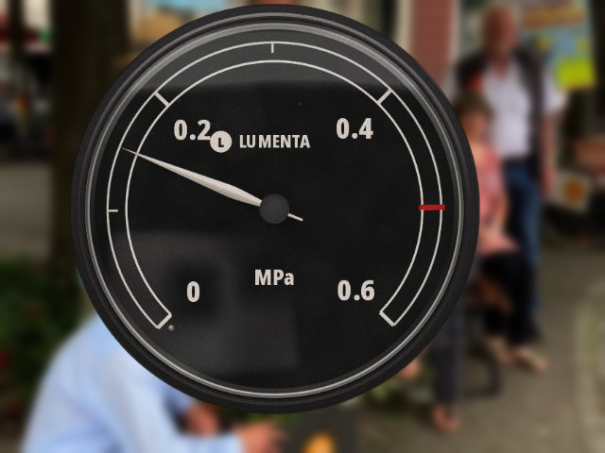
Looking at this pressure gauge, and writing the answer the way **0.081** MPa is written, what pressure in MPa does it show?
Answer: **0.15** MPa
